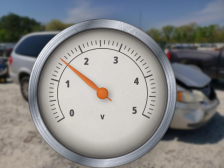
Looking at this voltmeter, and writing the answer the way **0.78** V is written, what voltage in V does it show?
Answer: **1.5** V
